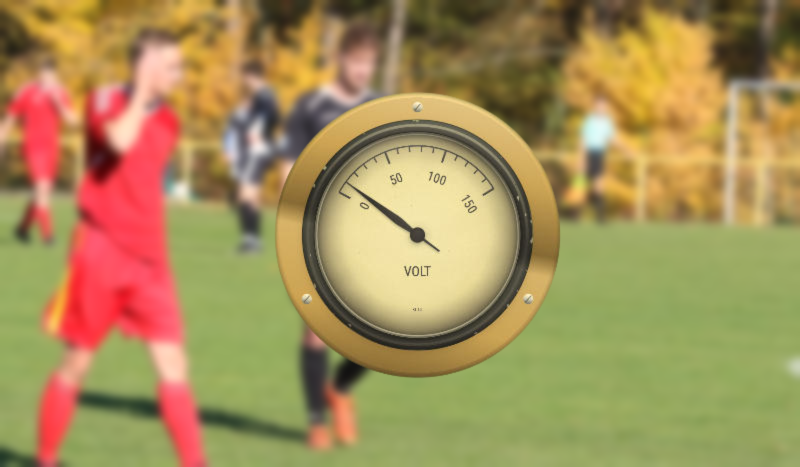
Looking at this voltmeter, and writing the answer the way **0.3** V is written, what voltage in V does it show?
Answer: **10** V
